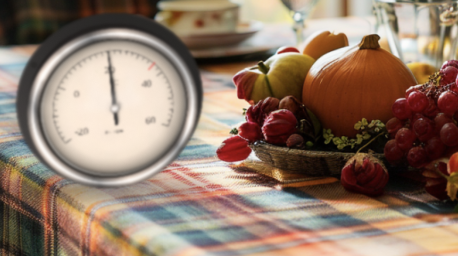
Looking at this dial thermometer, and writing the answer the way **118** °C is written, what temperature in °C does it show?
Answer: **20** °C
